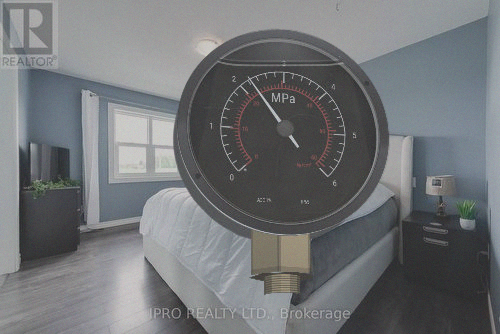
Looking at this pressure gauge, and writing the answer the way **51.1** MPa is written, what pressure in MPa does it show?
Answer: **2.2** MPa
